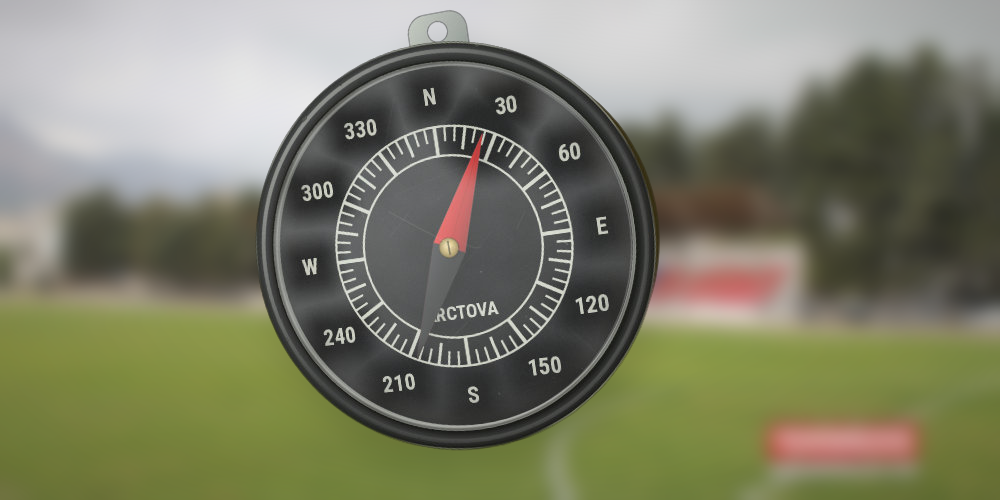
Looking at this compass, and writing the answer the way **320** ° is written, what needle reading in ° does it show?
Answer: **25** °
